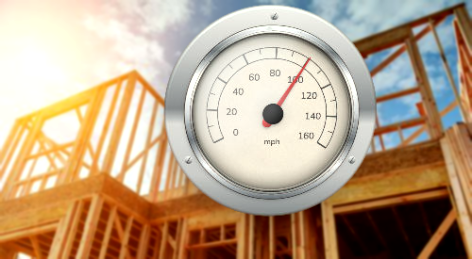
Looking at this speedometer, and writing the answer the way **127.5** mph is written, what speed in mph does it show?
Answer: **100** mph
